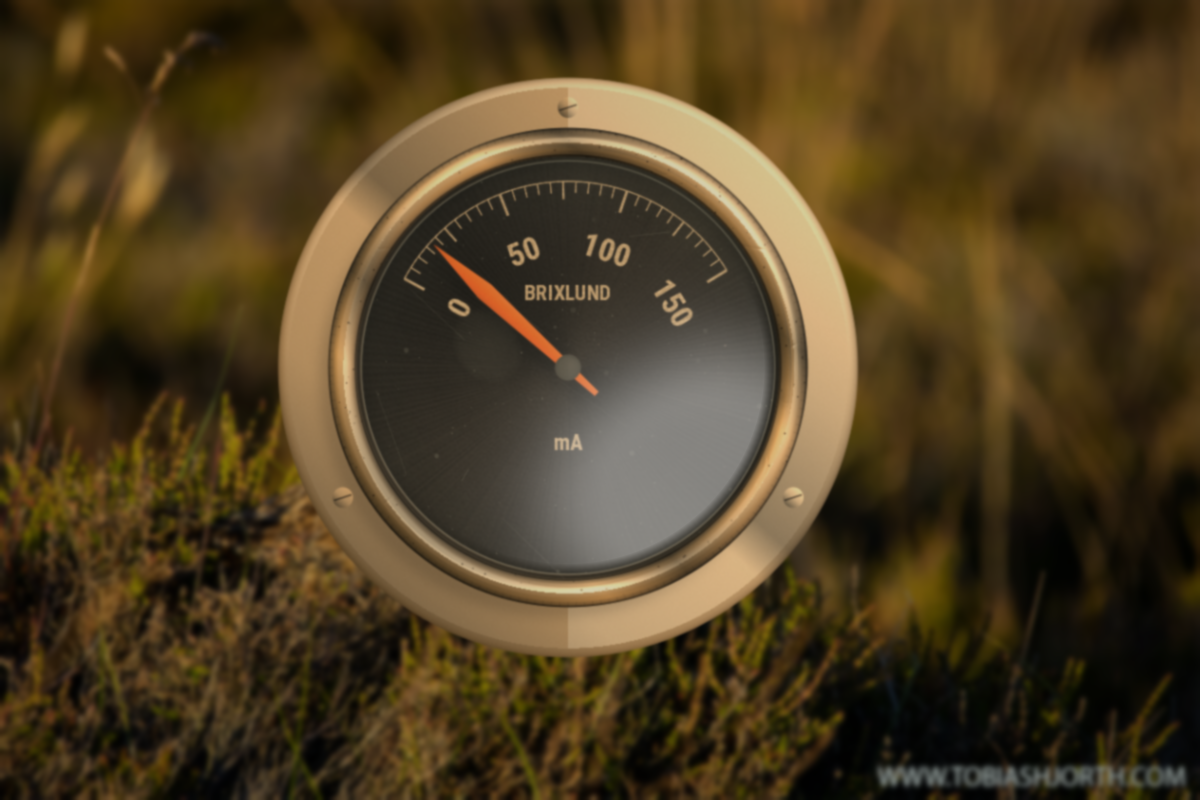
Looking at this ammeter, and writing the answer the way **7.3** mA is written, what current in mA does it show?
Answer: **17.5** mA
